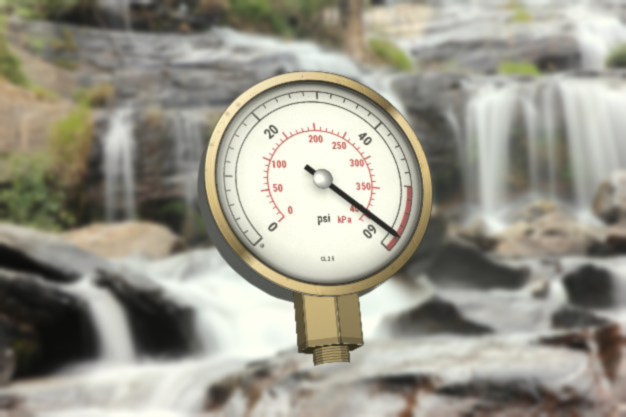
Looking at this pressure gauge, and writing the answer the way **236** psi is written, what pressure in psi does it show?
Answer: **58** psi
